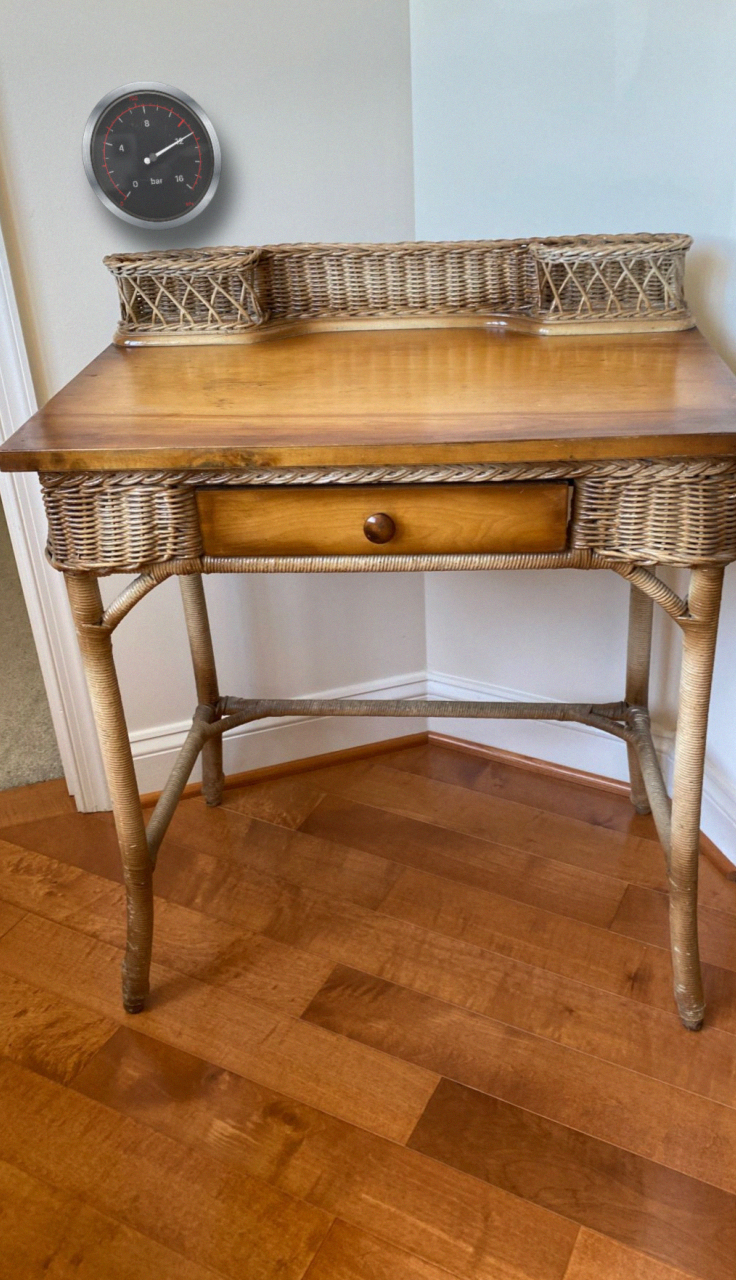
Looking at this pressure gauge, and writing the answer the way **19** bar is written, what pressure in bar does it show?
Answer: **12** bar
